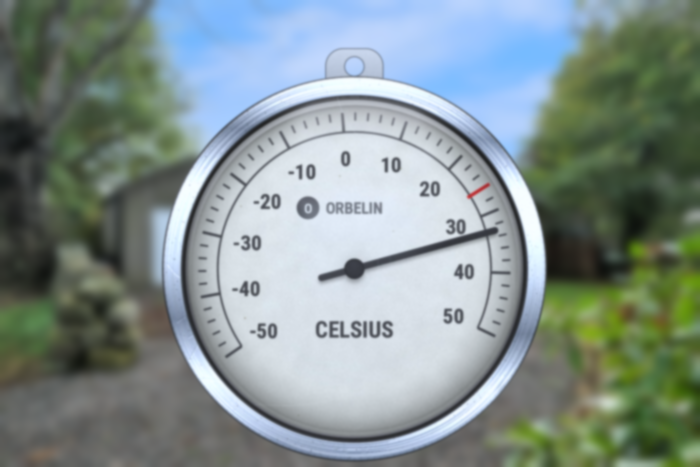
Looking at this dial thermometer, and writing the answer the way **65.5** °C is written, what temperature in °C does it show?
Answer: **33** °C
